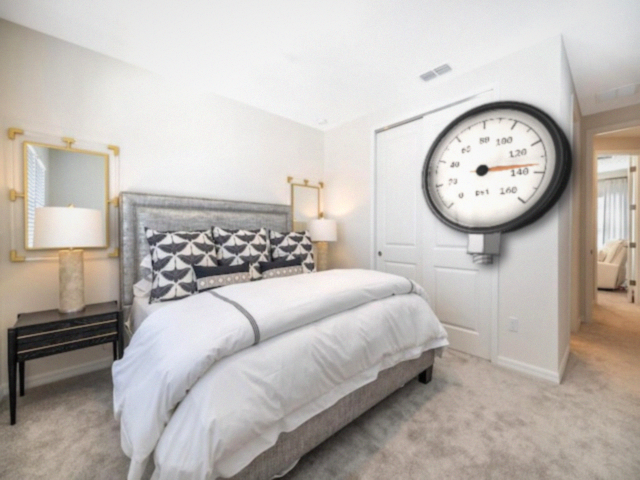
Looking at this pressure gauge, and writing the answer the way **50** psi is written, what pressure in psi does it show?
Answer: **135** psi
